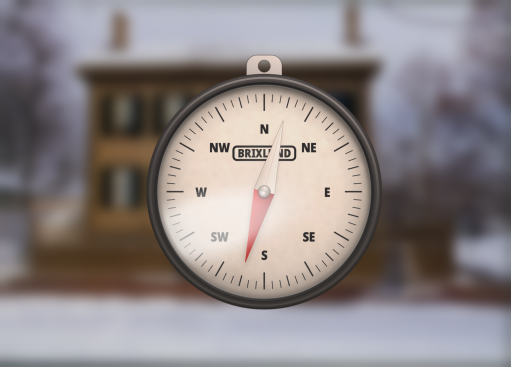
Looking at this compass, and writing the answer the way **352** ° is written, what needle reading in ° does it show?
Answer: **195** °
